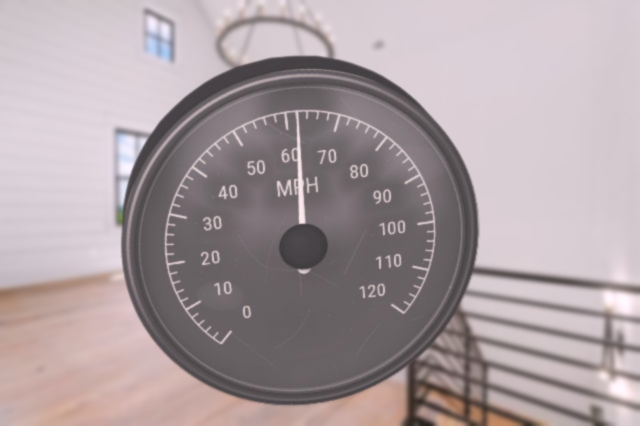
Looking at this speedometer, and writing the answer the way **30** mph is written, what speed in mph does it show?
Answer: **62** mph
